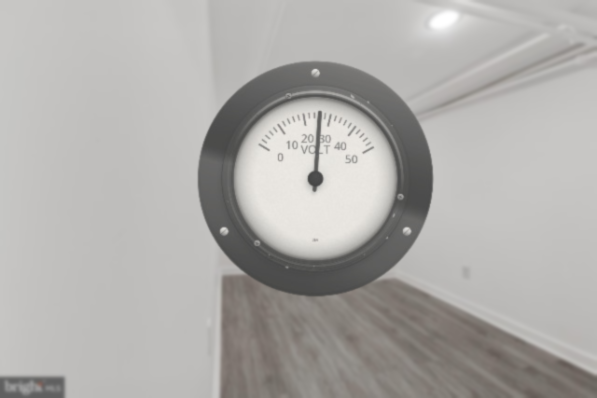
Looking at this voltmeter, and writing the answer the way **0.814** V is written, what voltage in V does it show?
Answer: **26** V
